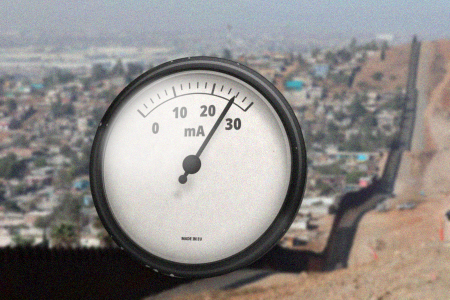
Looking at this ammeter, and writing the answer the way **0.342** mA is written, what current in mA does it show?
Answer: **26** mA
